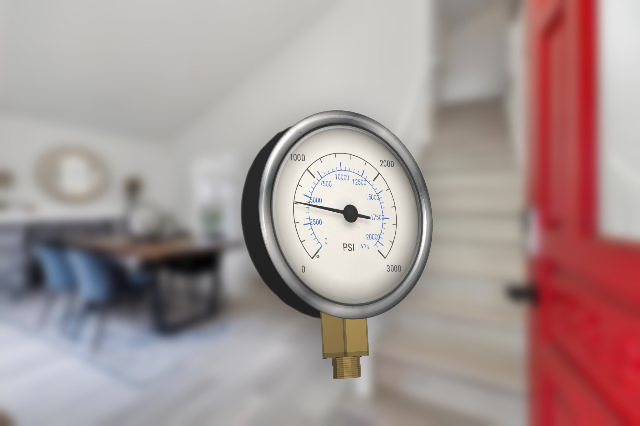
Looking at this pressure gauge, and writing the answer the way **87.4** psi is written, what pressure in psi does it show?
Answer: **600** psi
